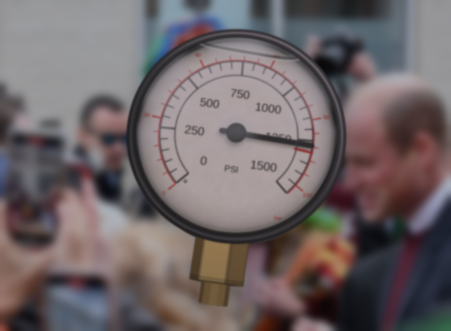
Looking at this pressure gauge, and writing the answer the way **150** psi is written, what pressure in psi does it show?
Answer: **1275** psi
